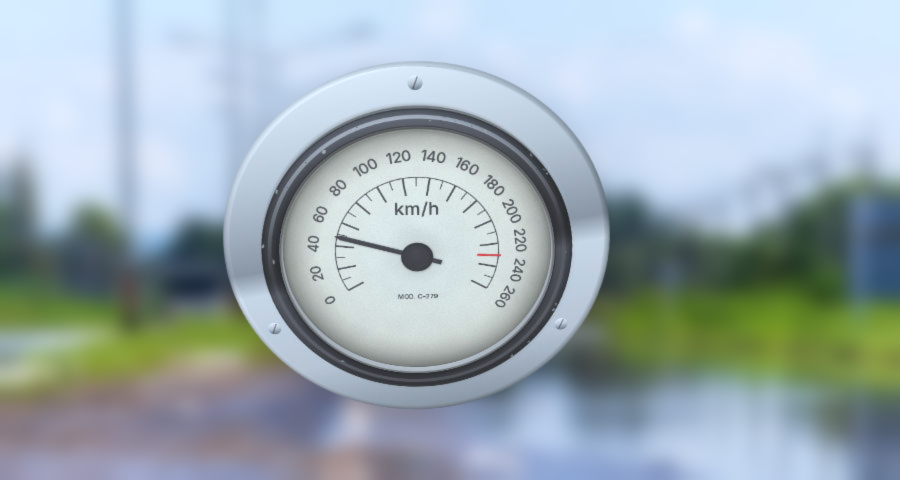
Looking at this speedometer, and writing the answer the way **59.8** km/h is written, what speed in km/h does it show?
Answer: **50** km/h
